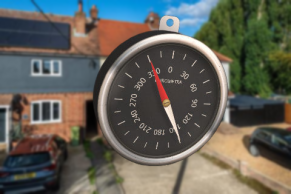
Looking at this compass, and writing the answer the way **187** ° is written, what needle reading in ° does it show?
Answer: **330** °
